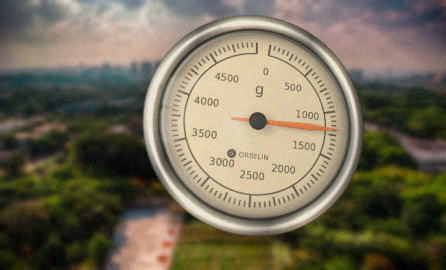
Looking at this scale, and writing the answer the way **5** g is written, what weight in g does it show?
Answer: **1200** g
